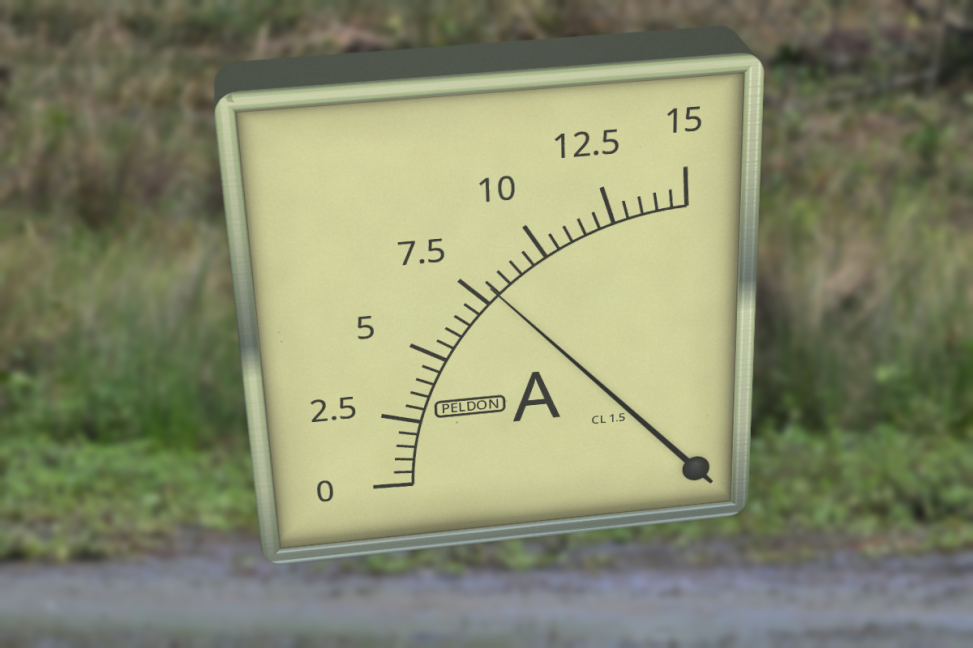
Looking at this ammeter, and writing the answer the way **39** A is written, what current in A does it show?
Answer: **8** A
